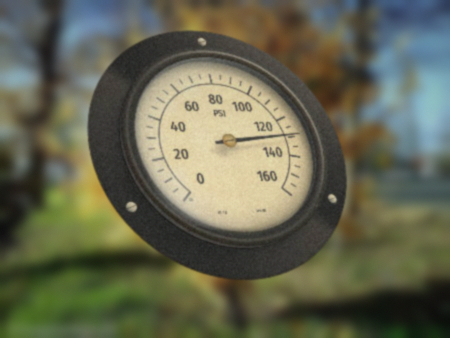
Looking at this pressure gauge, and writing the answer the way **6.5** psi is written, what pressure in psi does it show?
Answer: **130** psi
